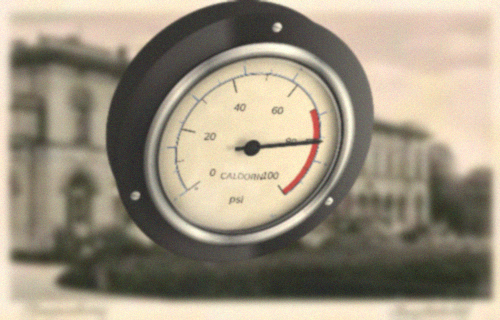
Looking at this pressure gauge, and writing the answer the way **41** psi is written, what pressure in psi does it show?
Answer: **80** psi
